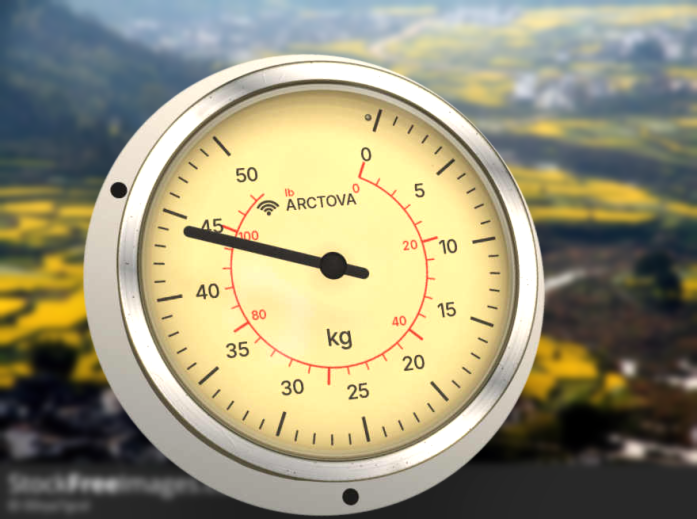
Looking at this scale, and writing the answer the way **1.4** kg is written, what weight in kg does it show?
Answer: **44** kg
